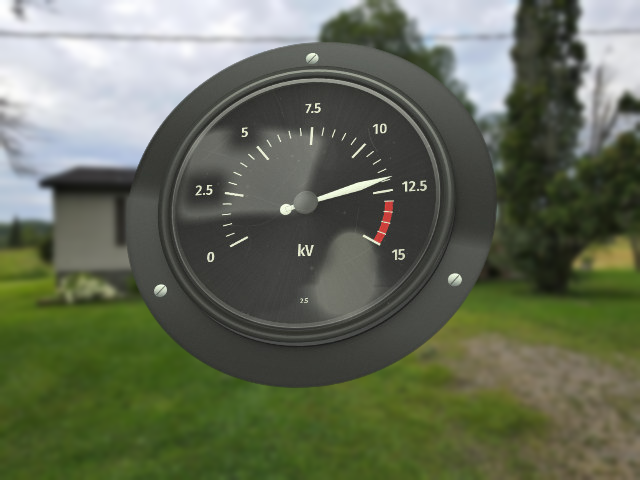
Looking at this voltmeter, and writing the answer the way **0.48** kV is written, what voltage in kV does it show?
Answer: **12** kV
